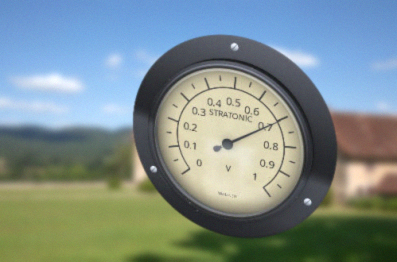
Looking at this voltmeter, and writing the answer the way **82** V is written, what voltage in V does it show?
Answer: **0.7** V
